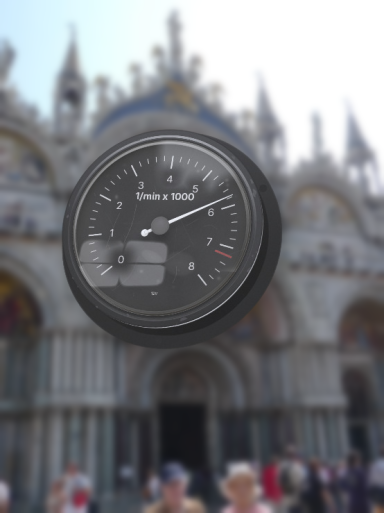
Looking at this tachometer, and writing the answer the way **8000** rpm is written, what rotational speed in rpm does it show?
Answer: **5800** rpm
